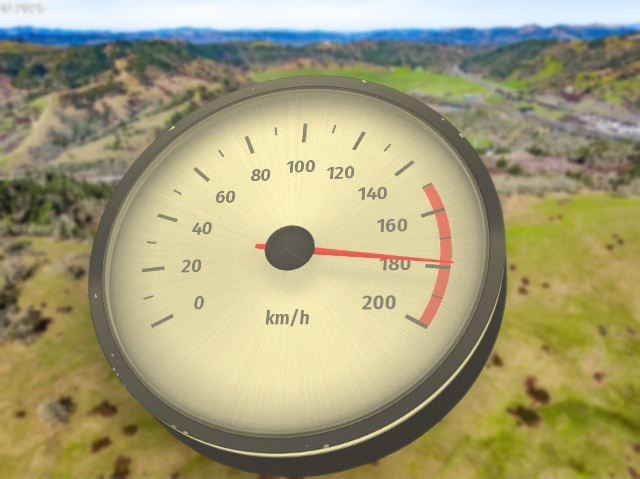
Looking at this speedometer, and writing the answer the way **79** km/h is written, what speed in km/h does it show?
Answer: **180** km/h
